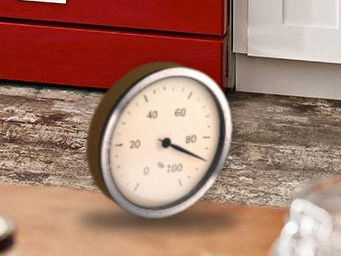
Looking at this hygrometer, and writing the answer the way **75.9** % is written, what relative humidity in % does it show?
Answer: **88** %
